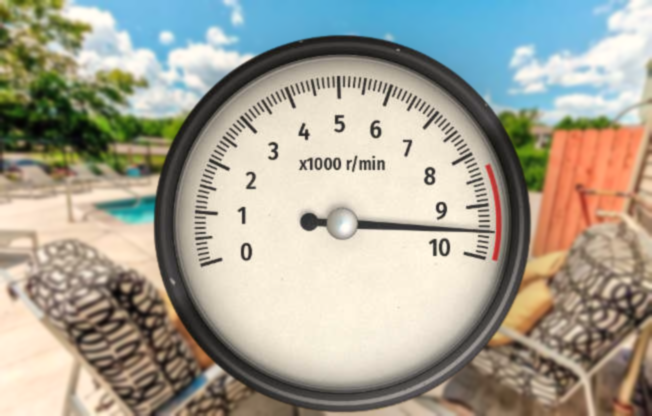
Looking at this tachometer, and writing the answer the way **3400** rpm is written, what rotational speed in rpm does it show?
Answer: **9500** rpm
